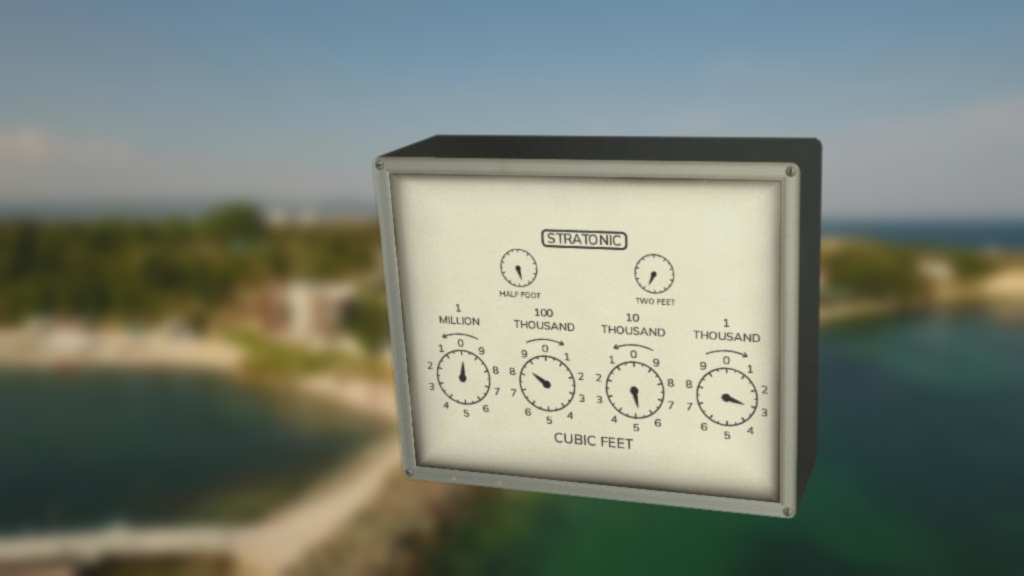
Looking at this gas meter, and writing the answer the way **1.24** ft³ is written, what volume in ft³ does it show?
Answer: **985300** ft³
